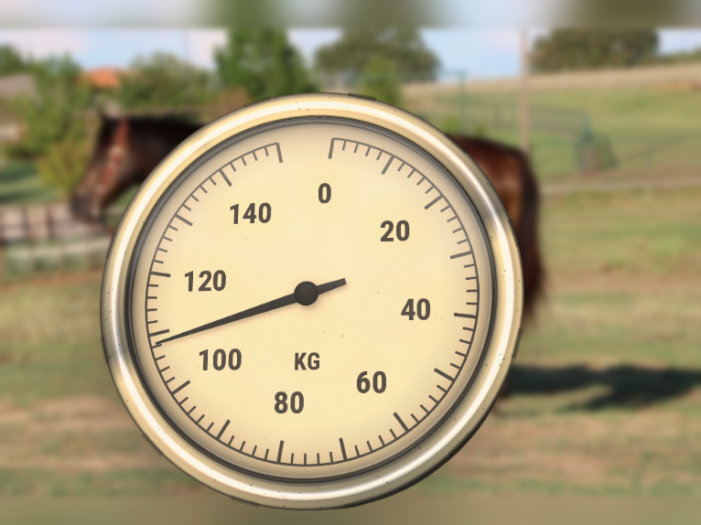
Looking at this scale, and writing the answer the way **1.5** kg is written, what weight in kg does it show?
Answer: **108** kg
